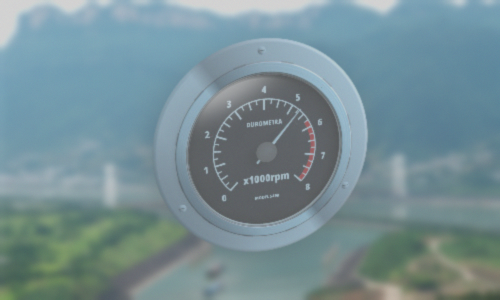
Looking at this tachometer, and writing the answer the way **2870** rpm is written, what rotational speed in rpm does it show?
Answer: **5250** rpm
